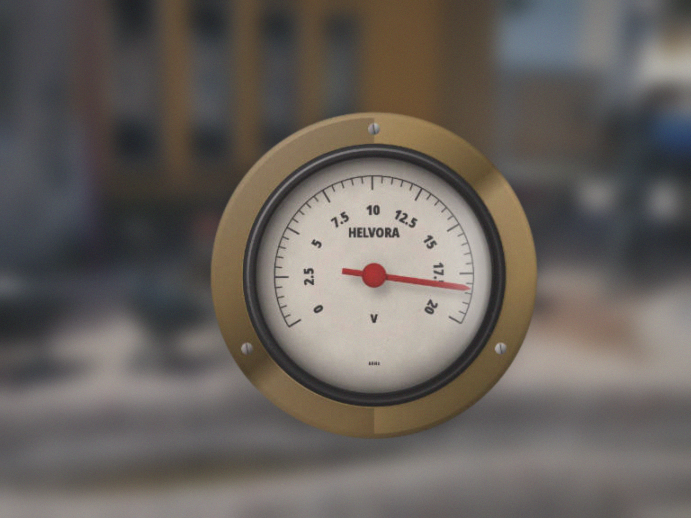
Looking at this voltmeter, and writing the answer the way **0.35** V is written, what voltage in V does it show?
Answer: **18.25** V
